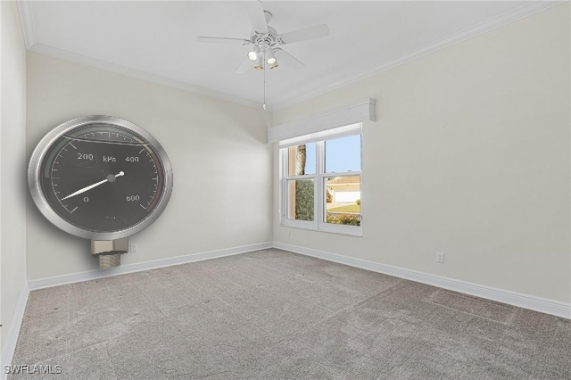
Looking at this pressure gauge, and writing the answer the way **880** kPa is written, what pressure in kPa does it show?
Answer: **40** kPa
